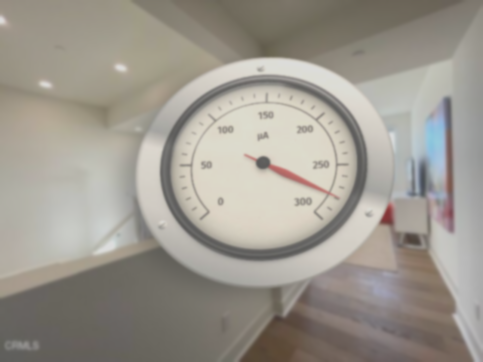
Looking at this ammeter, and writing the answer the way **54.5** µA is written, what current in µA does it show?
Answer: **280** µA
